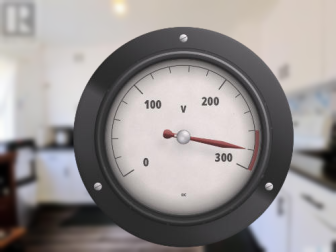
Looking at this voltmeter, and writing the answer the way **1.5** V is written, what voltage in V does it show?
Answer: **280** V
